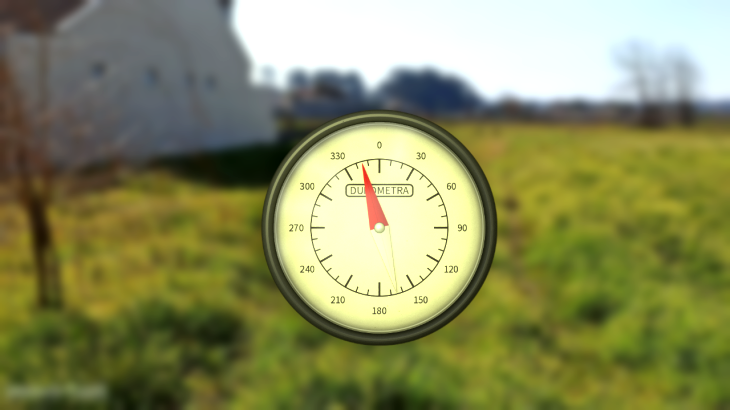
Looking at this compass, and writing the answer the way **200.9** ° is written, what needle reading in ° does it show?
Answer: **345** °
